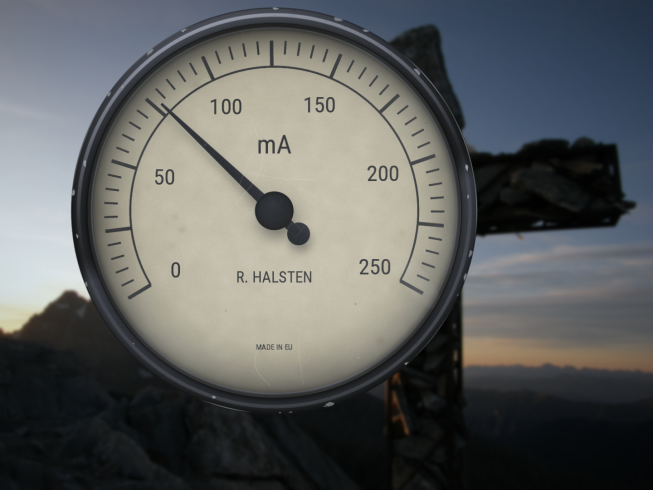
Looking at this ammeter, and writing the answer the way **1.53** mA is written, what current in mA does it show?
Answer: **77.5** mA
